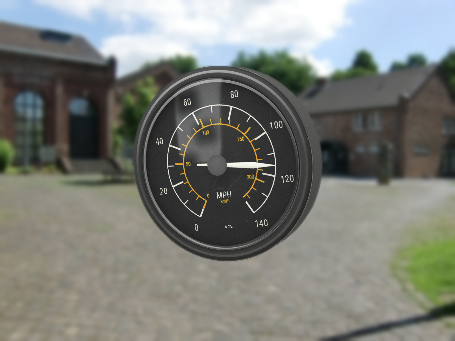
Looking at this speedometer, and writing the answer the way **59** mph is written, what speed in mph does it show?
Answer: **115** mph
